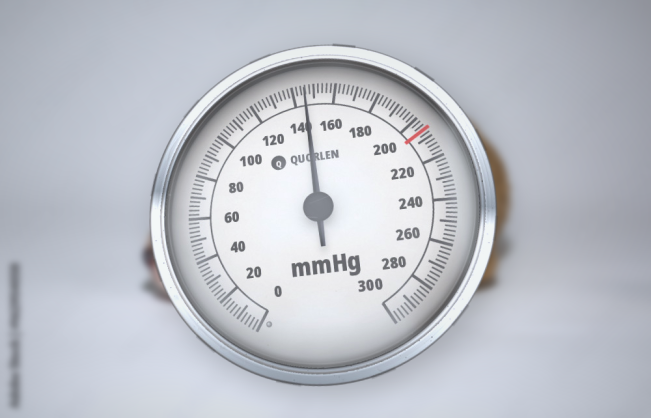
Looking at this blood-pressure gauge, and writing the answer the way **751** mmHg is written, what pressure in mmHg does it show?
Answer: **146** mmHg
